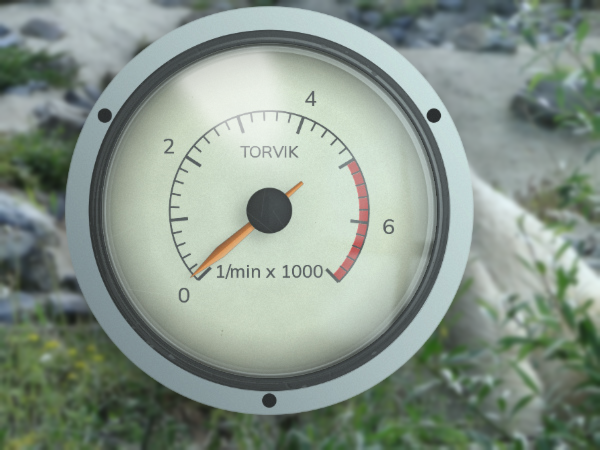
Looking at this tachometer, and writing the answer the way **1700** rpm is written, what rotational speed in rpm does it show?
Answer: **100** rpm
